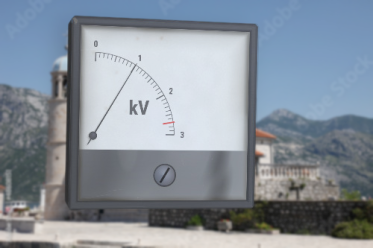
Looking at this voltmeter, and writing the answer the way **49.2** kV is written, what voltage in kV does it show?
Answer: **1** kV
